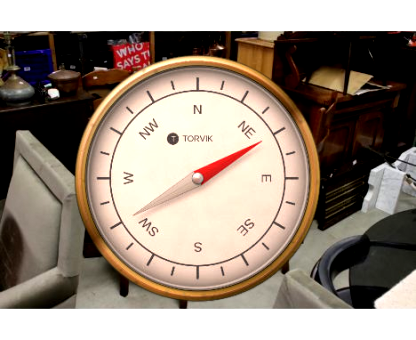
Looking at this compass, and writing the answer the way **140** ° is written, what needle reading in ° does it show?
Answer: **60** °
